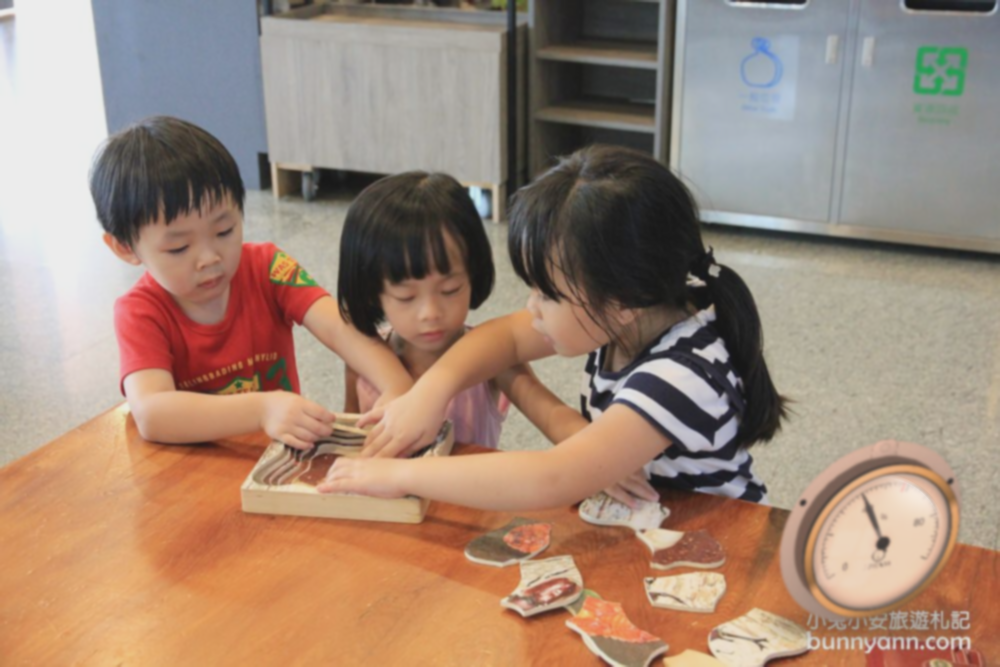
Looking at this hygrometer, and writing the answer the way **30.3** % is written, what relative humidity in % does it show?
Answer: **40** %
